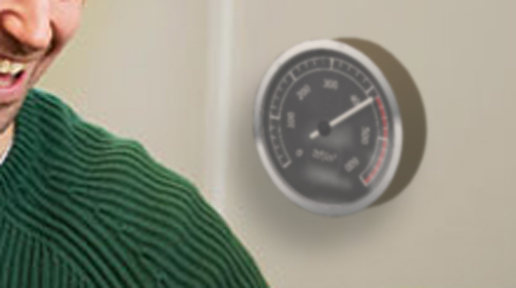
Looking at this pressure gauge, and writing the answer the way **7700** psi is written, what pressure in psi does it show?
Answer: **420** psi
